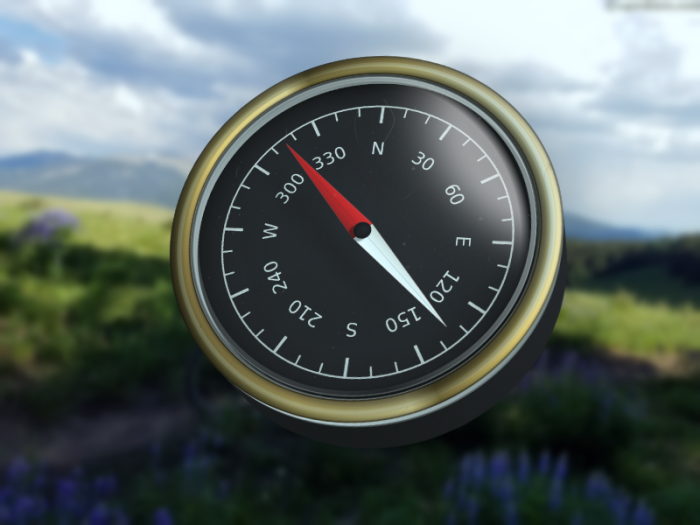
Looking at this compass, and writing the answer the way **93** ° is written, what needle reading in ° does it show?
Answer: **315** °
